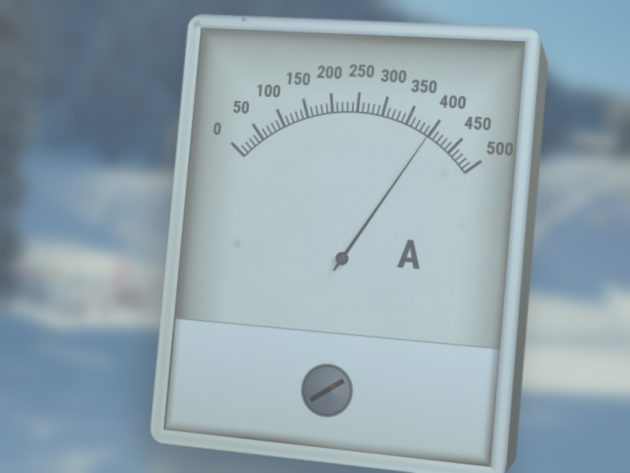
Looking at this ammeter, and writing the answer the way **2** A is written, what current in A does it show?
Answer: **400** A
